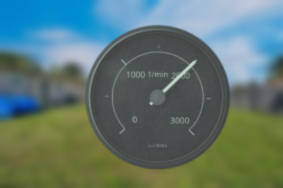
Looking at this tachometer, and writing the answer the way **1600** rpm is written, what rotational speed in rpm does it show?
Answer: **2000** rpm
